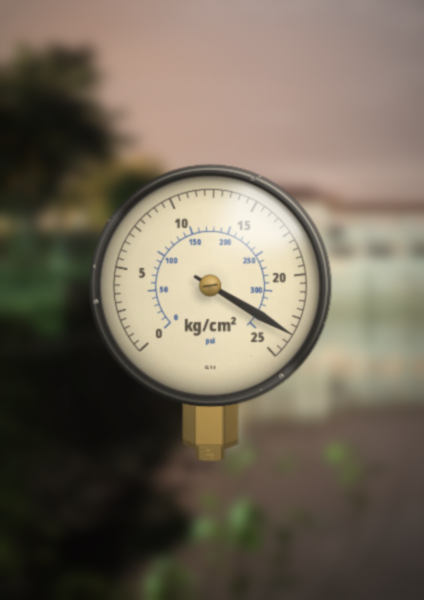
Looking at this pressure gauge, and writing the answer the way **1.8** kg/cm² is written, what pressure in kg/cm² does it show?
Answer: **23.5** kg/cm²
